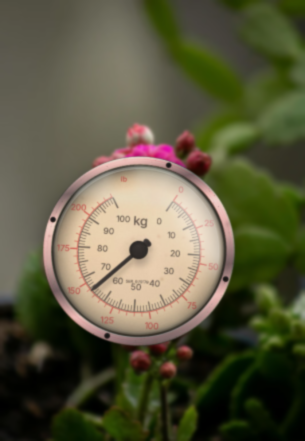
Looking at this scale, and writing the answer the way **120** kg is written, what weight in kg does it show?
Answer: **65** kg
